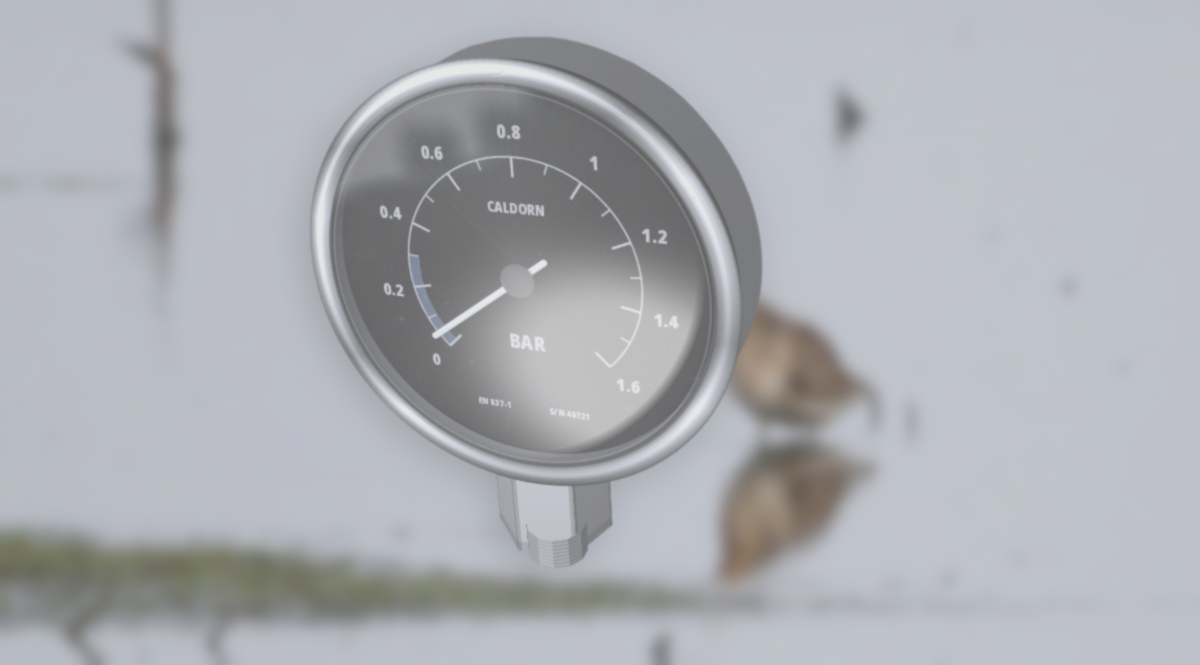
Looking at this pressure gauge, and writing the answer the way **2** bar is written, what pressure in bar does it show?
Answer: **0.05** bar
